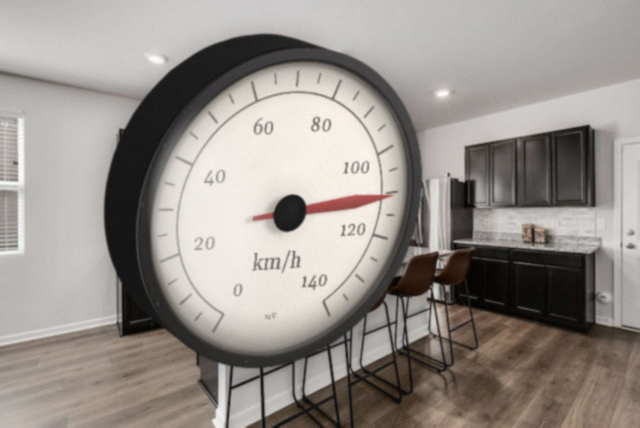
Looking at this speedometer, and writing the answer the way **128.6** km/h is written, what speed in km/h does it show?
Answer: **110** km/h
